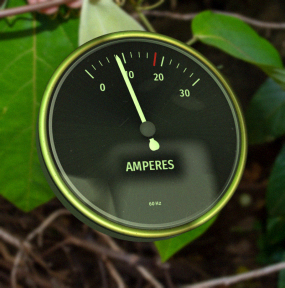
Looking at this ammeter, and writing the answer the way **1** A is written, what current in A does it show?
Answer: **8** A
